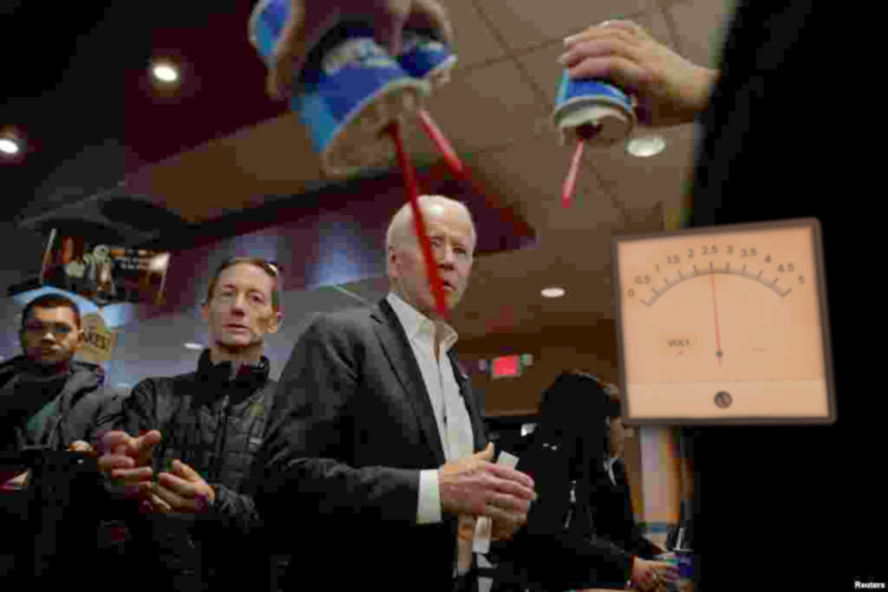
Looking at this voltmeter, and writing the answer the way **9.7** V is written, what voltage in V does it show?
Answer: **2.5** V
